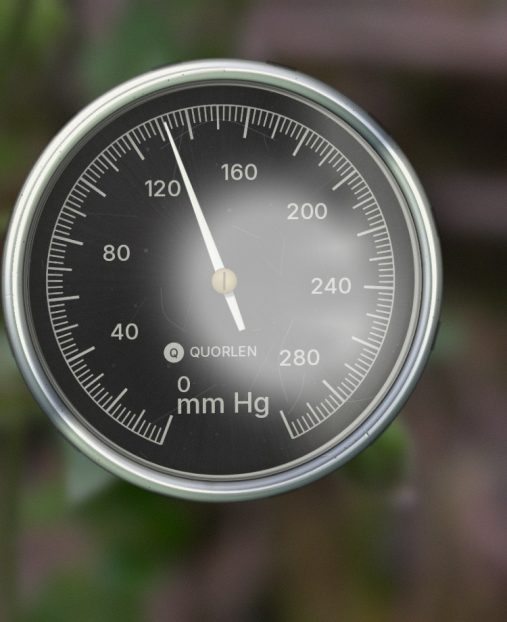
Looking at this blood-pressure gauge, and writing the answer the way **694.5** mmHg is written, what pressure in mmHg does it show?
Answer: **132** mmHg
